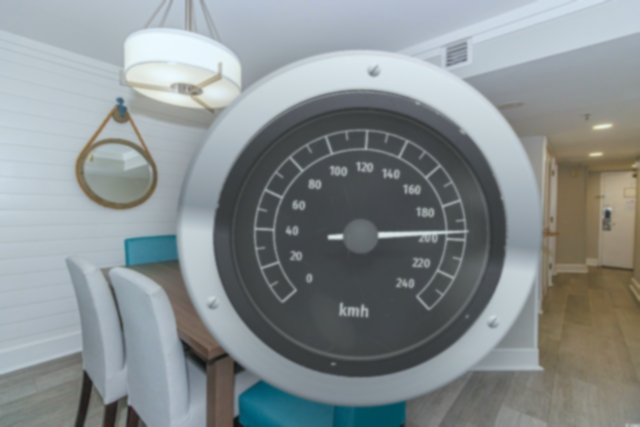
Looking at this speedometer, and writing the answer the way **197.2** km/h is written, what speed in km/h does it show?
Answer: **195** km/h
